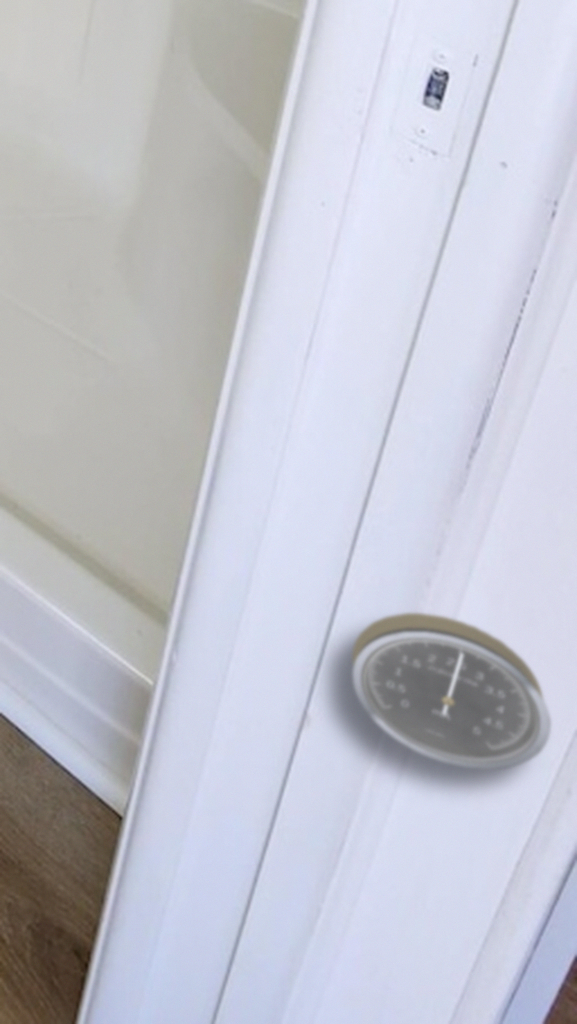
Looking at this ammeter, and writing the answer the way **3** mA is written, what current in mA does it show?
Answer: **2.5** mA
